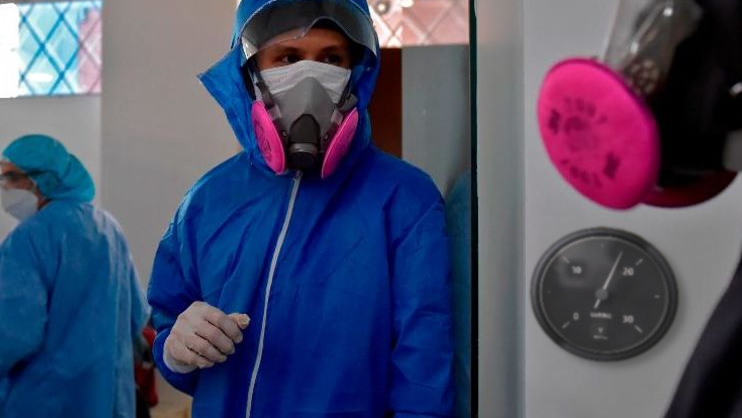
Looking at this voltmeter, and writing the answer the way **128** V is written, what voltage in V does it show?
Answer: **17.5** V
